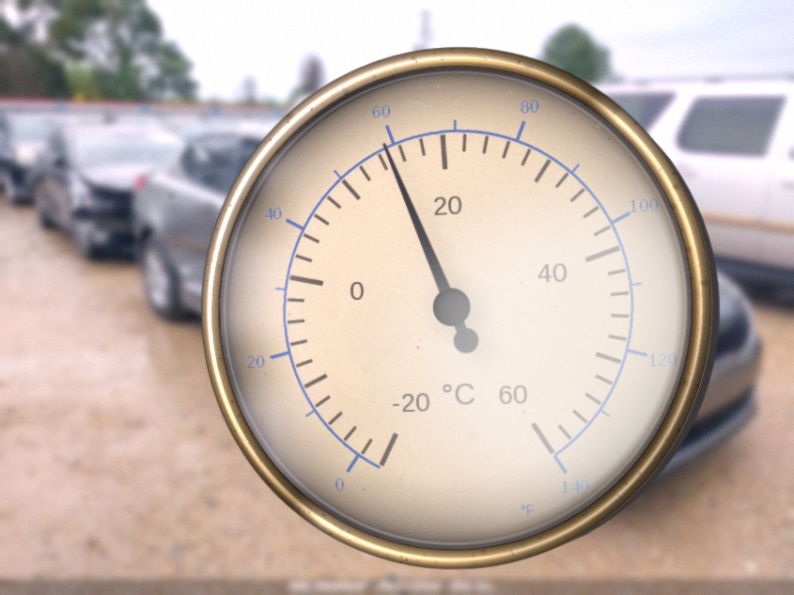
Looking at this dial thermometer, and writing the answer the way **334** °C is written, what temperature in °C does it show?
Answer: **15** °C
